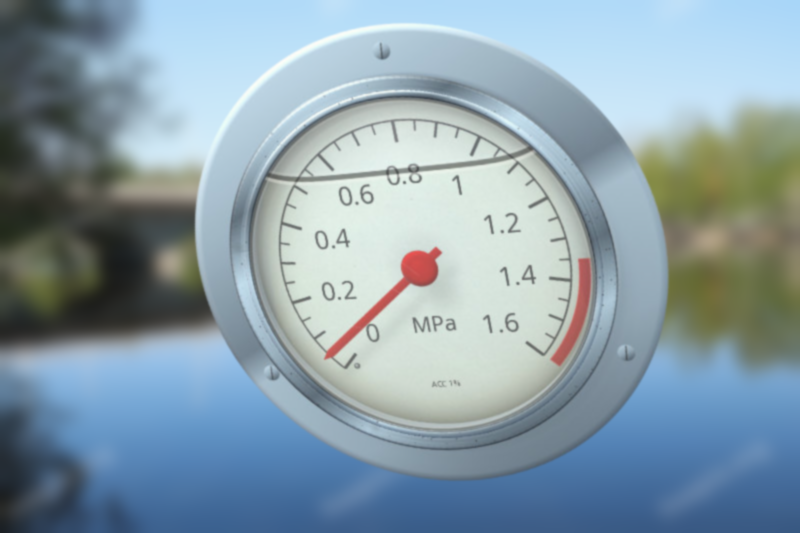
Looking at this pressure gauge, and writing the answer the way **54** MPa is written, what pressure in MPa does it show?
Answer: **0.05** MPa
